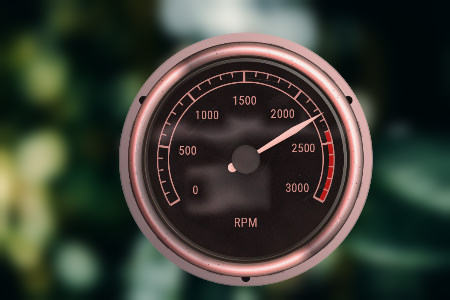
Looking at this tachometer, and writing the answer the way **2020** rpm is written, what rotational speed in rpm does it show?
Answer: **2250** rpm
